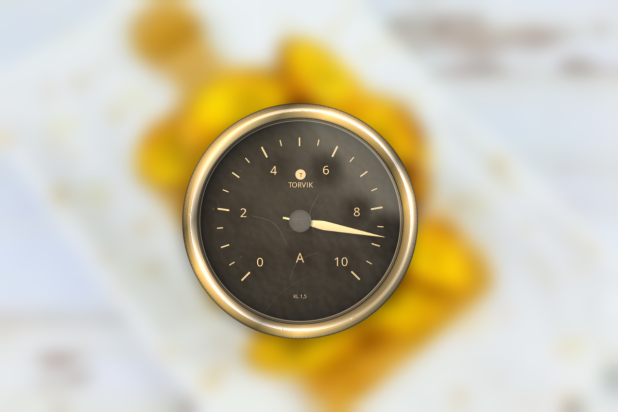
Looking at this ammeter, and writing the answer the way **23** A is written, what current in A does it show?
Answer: **8.75** A
